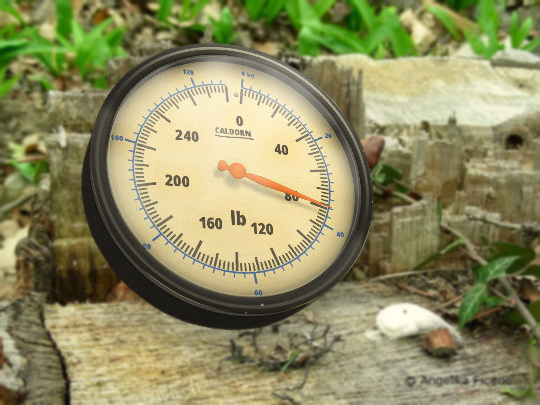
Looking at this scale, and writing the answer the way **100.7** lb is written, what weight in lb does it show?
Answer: **80** lb
